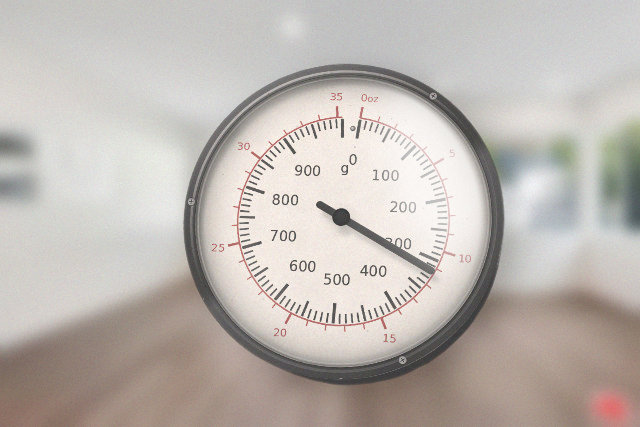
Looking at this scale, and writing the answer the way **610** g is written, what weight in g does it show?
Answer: **320** g
